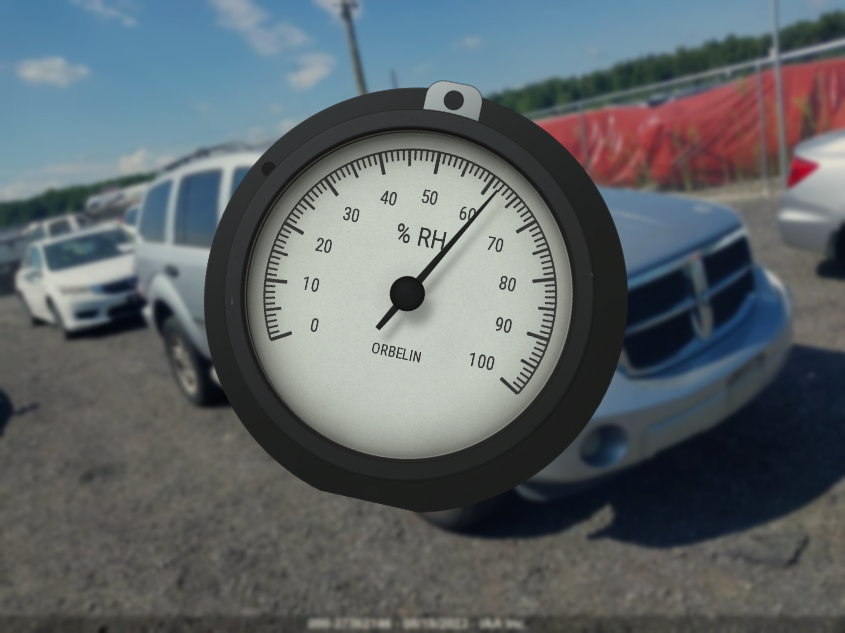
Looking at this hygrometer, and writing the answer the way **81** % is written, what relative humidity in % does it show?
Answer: **62** %
